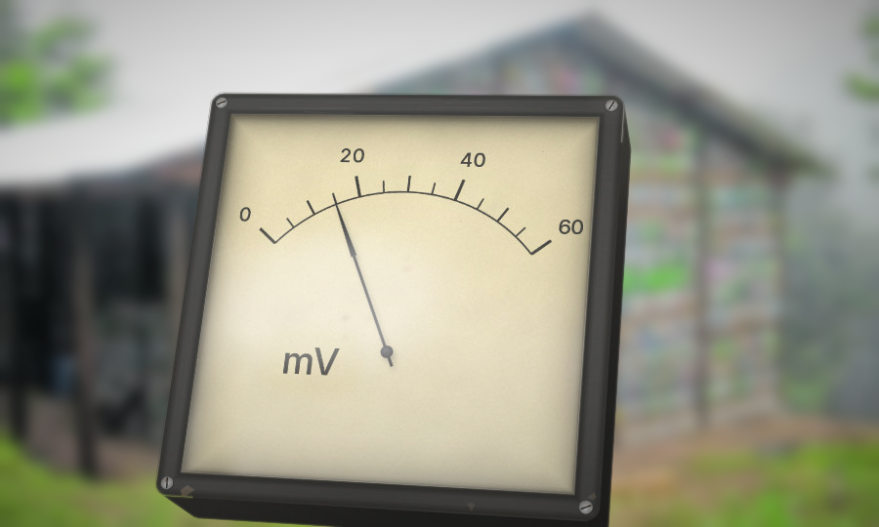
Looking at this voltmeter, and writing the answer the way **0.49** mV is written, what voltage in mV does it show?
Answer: **15** mV
